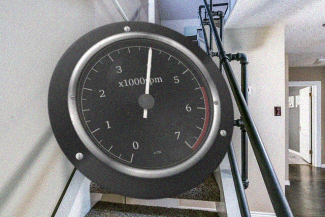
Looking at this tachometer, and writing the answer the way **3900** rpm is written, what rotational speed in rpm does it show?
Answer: **4000** rpm
